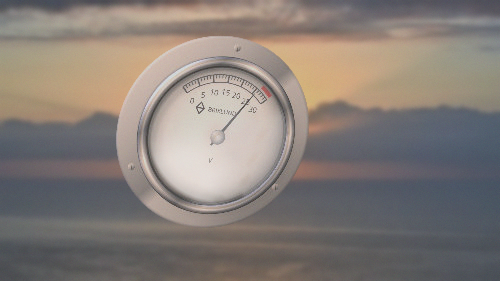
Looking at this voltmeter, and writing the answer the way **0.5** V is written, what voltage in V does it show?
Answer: **25** V
